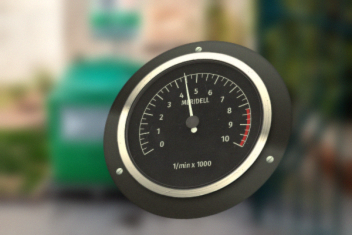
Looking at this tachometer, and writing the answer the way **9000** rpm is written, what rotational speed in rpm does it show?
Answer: **4500** rpm
